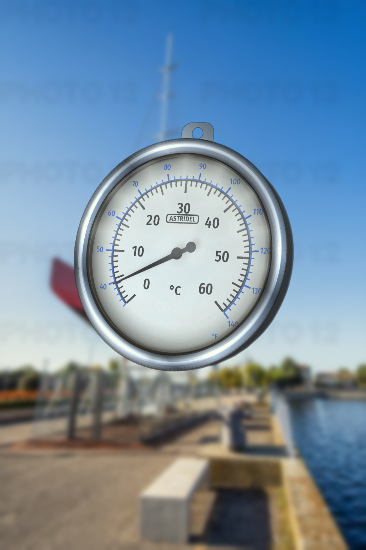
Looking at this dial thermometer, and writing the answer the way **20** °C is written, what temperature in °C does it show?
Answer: **4** °C
